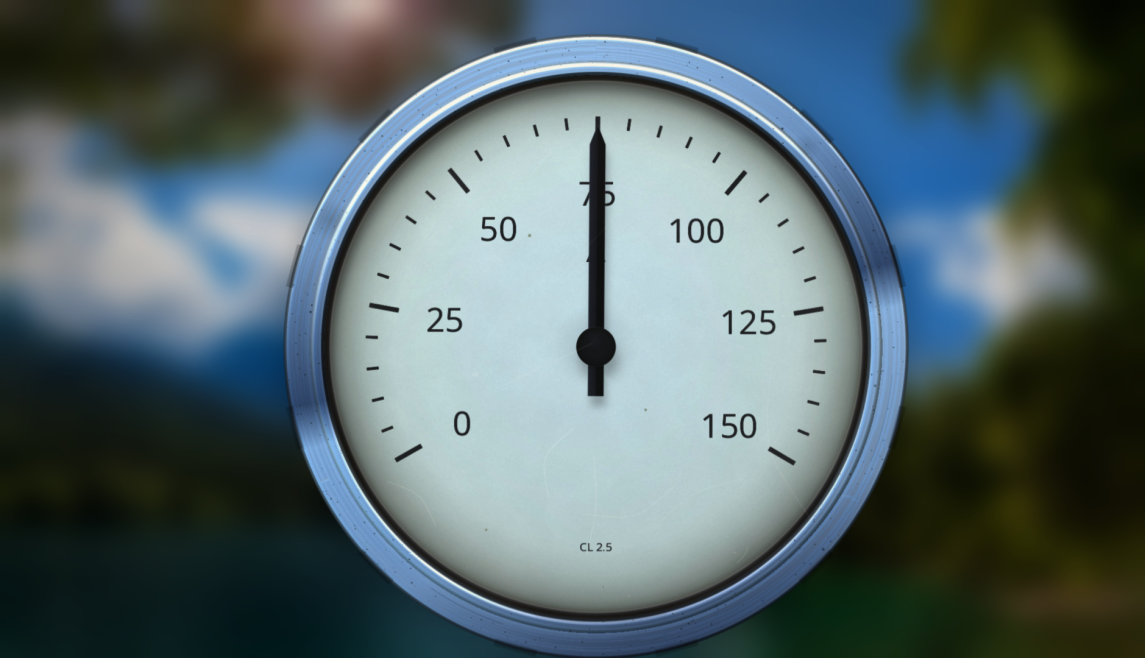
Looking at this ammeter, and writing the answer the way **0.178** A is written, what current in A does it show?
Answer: **75** A
